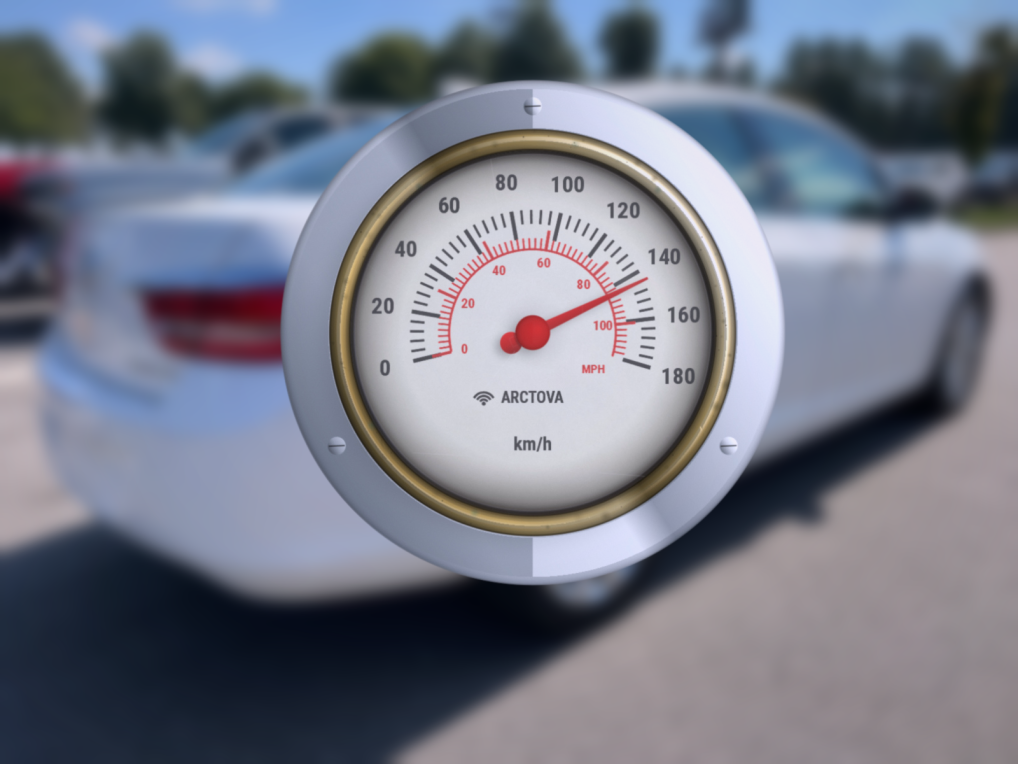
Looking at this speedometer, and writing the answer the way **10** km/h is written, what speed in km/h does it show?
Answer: **144** km/h
